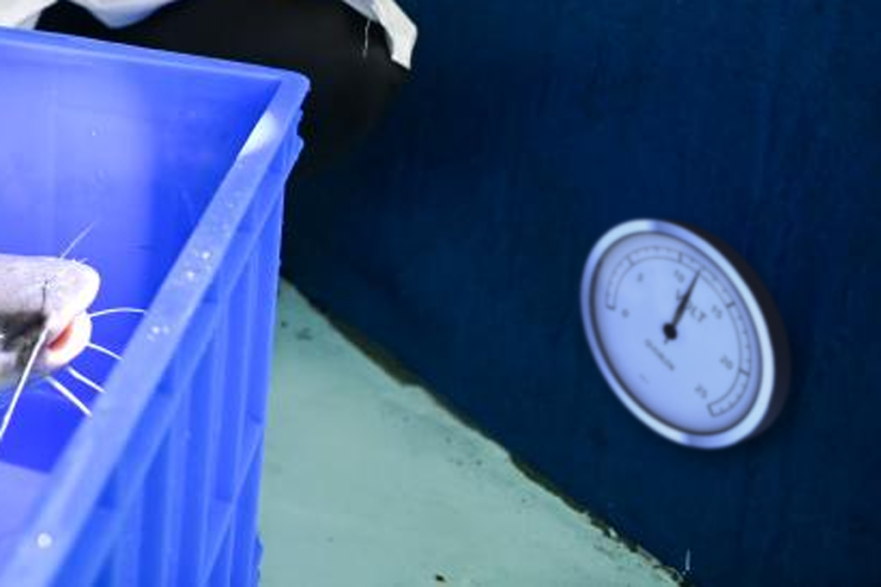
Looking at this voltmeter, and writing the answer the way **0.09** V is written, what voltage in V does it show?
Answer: **12** V
